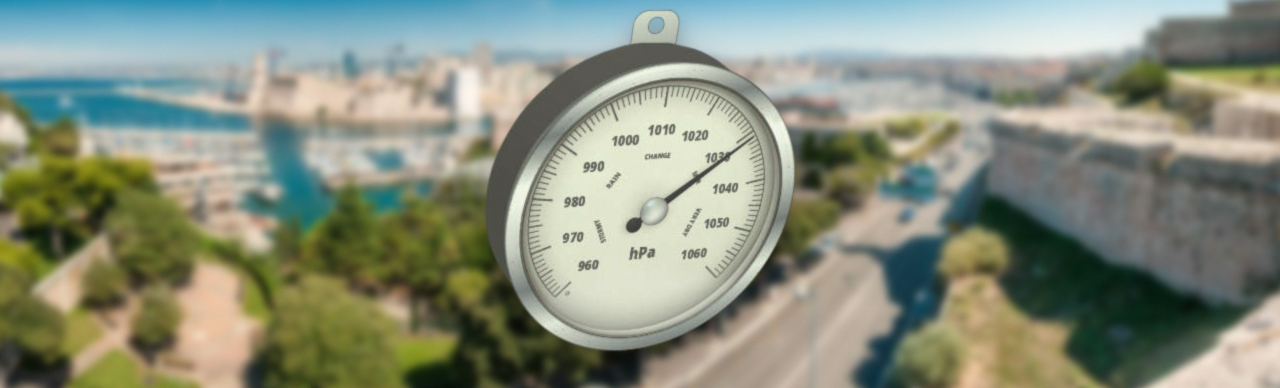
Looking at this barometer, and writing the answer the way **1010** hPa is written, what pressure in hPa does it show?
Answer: **1030** hPa
